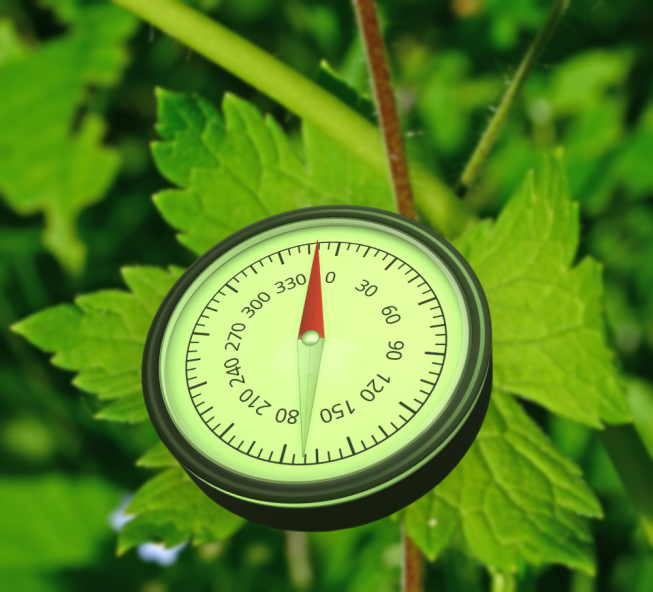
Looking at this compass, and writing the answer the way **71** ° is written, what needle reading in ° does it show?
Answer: **350** °
